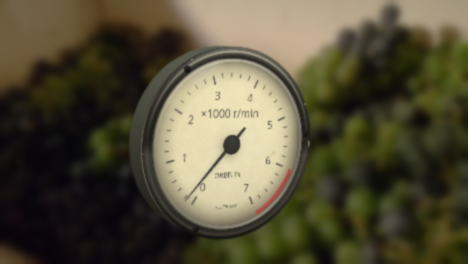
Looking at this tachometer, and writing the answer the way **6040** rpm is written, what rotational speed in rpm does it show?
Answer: **200** rpm
